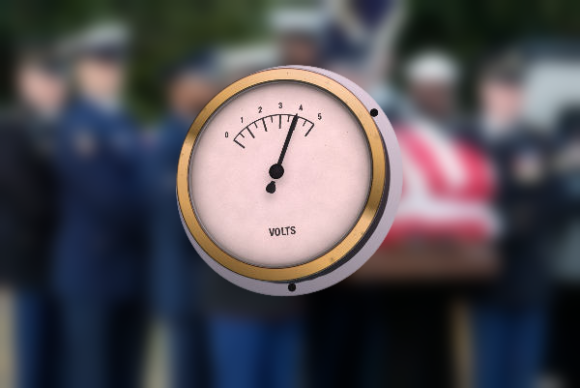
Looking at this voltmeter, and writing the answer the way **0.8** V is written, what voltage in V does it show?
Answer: **4** V
